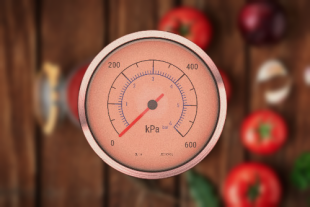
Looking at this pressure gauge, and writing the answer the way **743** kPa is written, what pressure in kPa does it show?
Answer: **0** kPa
